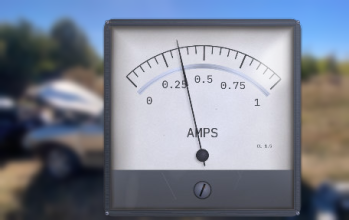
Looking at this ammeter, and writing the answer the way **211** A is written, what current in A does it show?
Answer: **0.35** A
